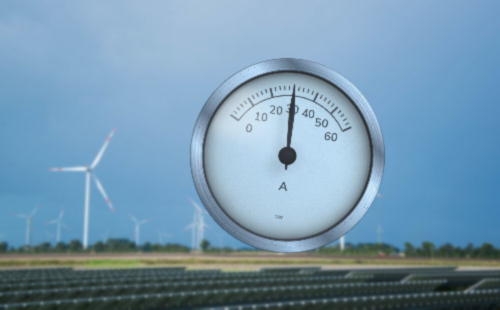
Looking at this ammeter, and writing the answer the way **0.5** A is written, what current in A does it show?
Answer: **30** A
